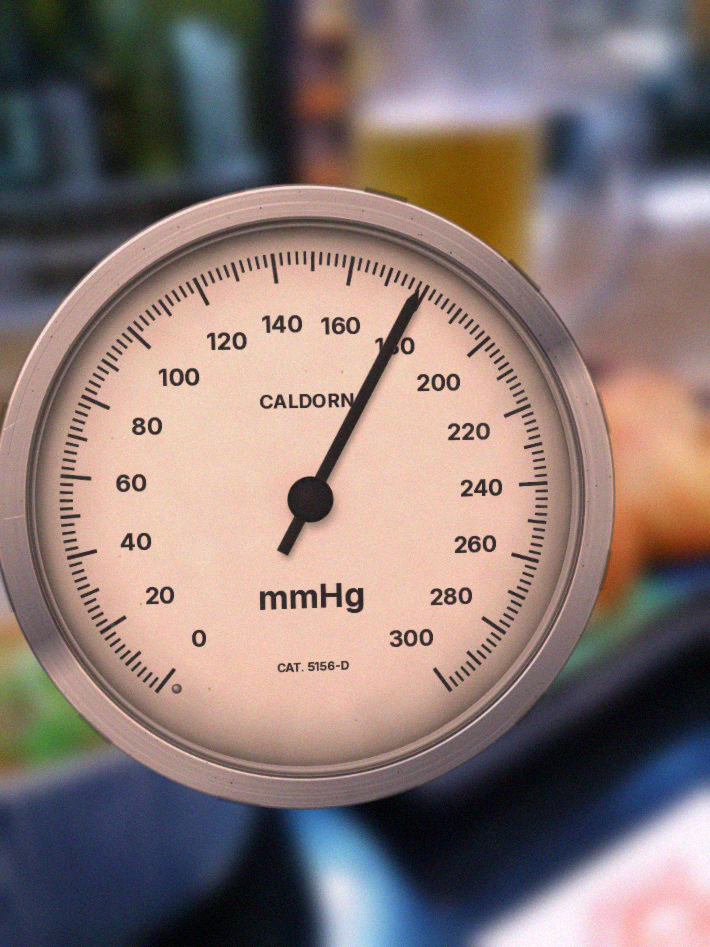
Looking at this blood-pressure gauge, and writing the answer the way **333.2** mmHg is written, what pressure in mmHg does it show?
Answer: **178** mmHg
